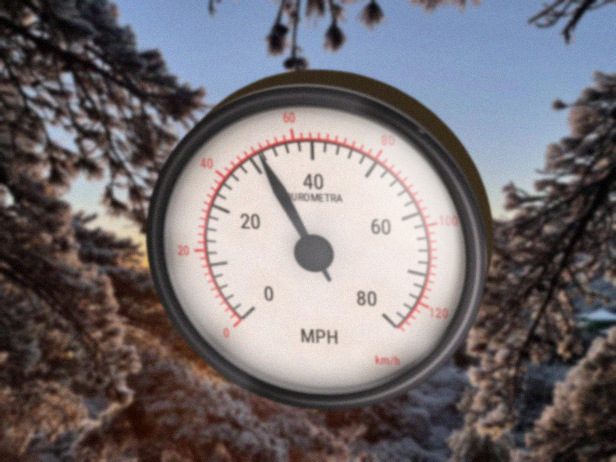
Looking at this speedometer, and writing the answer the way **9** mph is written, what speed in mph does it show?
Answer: **32** mph
